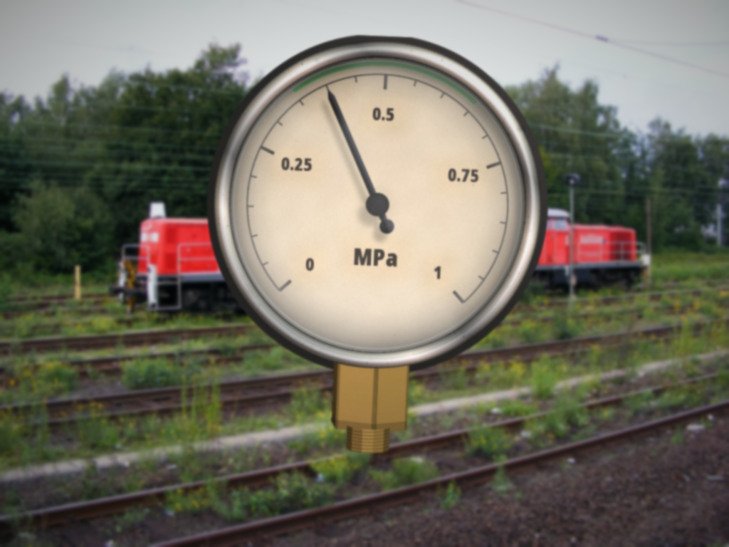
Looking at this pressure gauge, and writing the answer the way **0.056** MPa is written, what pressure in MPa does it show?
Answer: **0.4** MPa
